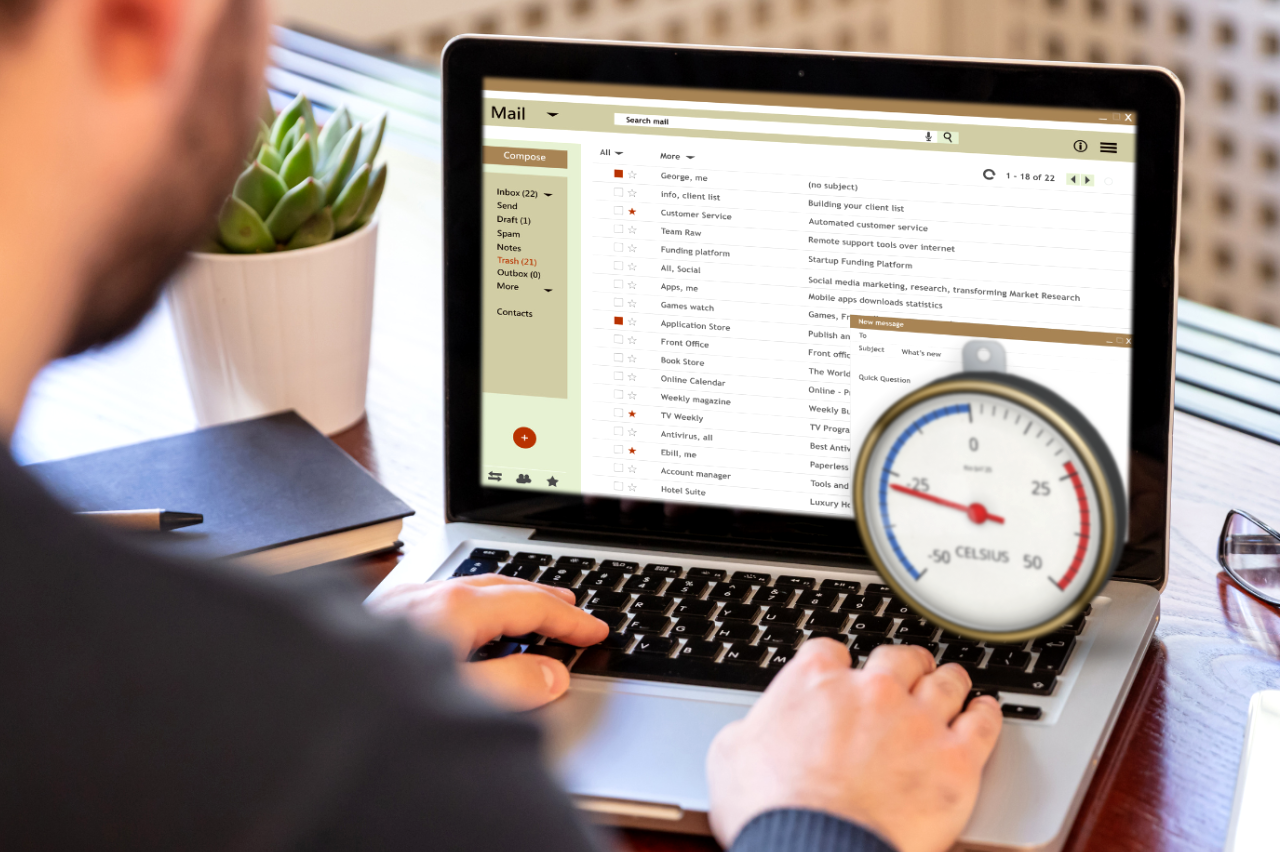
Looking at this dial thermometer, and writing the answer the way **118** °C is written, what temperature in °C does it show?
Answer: **-27.5** °C
